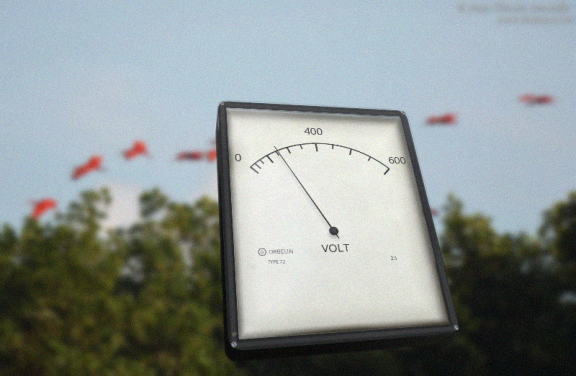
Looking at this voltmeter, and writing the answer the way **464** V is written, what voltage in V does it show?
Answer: **250** V
